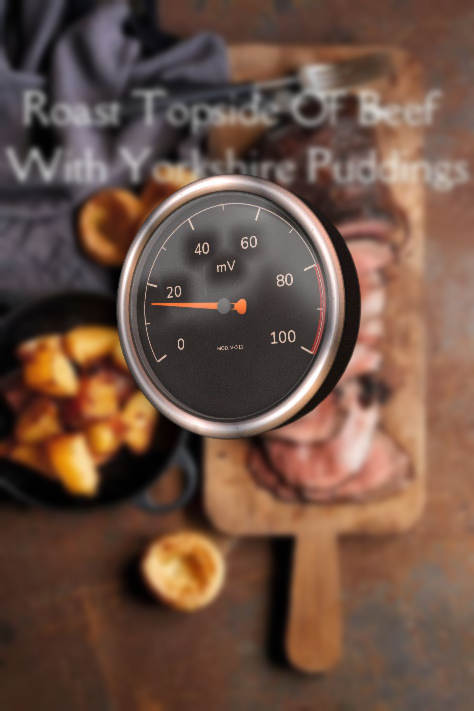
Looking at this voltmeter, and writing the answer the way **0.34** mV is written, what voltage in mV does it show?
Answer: **15** mV
